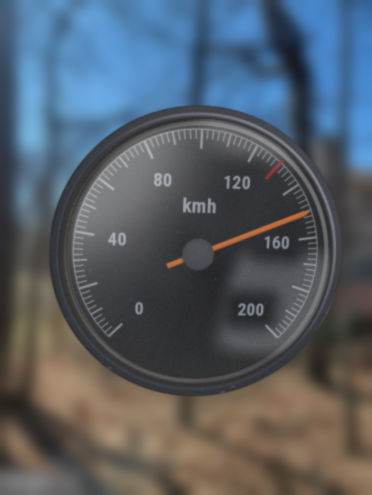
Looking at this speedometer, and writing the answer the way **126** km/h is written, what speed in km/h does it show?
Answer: **150** km/h
